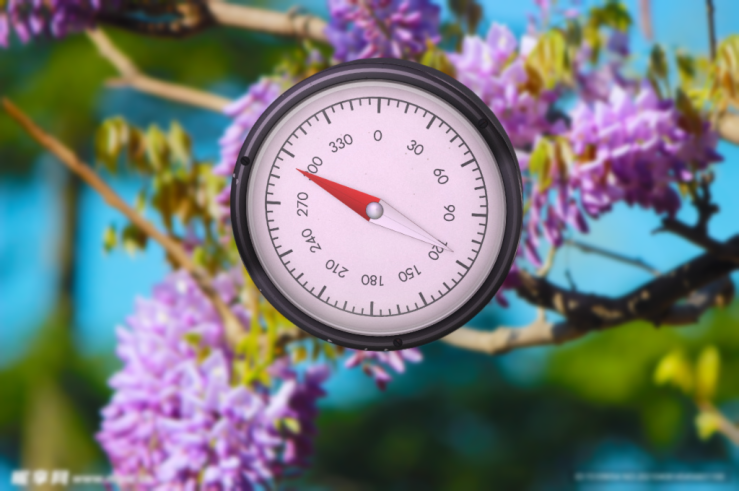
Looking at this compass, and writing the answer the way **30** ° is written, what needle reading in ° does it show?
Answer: **295** °
